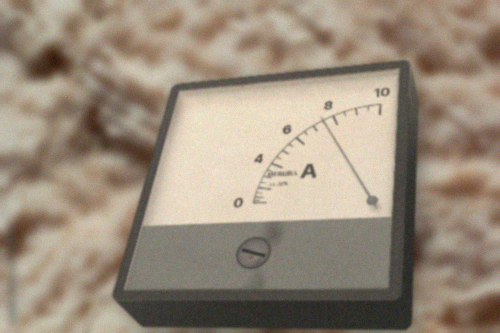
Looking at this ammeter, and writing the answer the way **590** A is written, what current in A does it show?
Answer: **7.5** A
